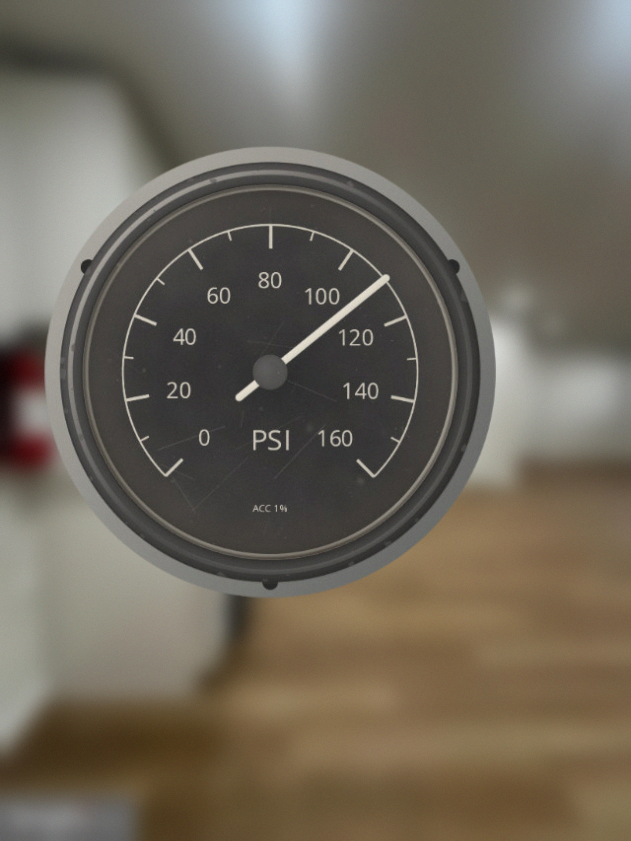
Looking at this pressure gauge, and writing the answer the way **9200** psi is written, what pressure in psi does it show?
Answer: **110** psi
